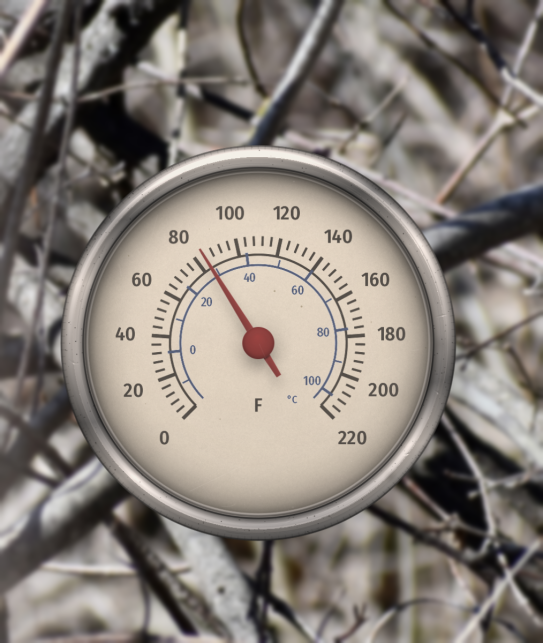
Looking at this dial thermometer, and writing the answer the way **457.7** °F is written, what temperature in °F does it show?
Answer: **84** °F
